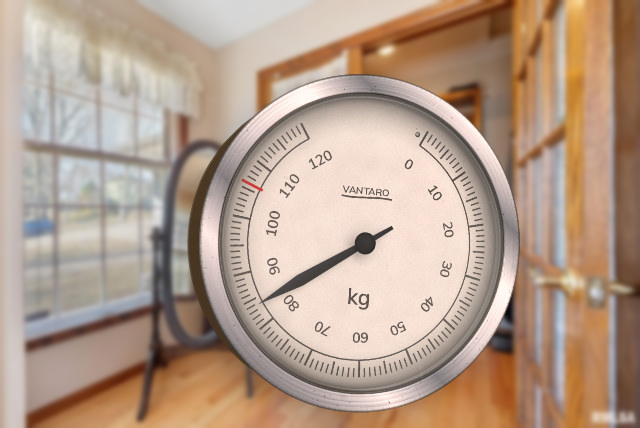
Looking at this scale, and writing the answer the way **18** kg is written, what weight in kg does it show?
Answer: **84** kg
